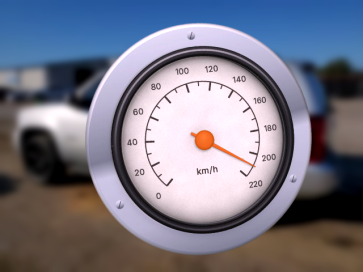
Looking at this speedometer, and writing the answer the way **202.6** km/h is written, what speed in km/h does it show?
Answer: **210** km/h
